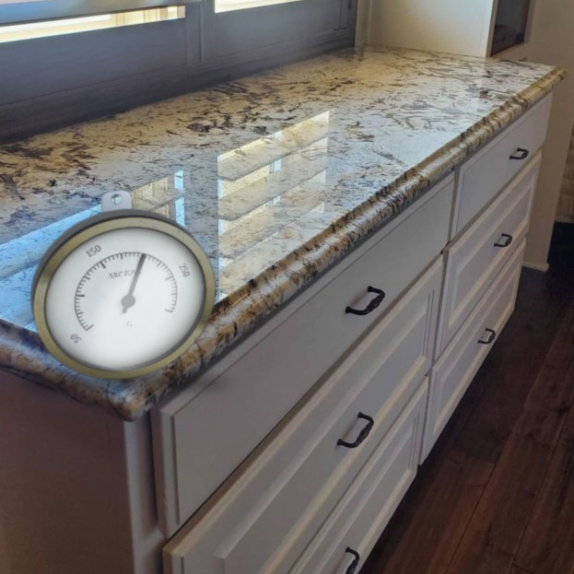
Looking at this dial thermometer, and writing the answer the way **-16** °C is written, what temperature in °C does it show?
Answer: **200** °C
